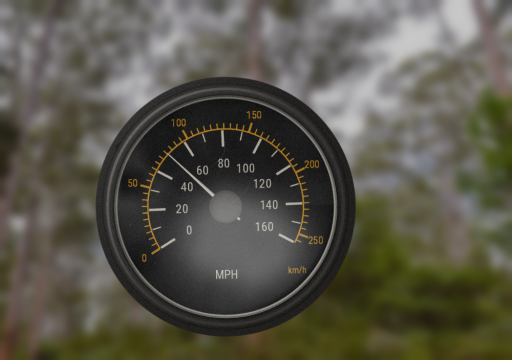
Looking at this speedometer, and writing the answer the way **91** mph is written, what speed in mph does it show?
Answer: **50** mph
